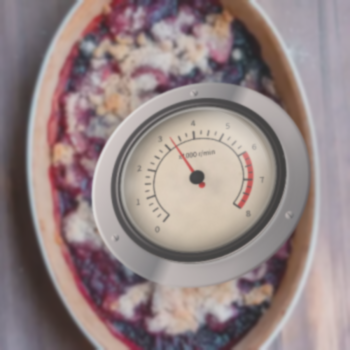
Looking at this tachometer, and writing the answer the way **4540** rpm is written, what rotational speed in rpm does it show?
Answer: **3250** rpm
